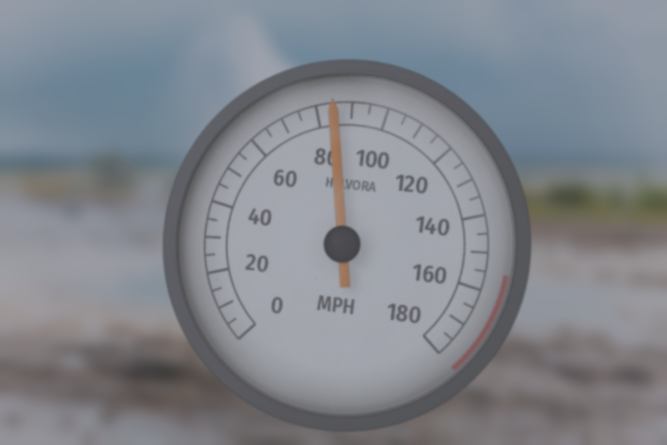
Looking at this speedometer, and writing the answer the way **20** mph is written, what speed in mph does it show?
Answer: **85** mph
